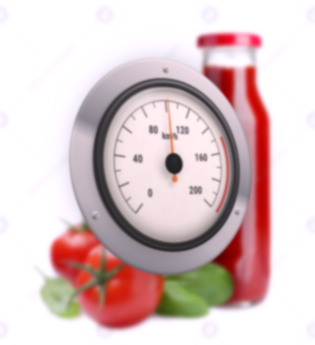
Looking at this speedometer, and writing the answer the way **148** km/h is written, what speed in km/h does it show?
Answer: **100** km/h
